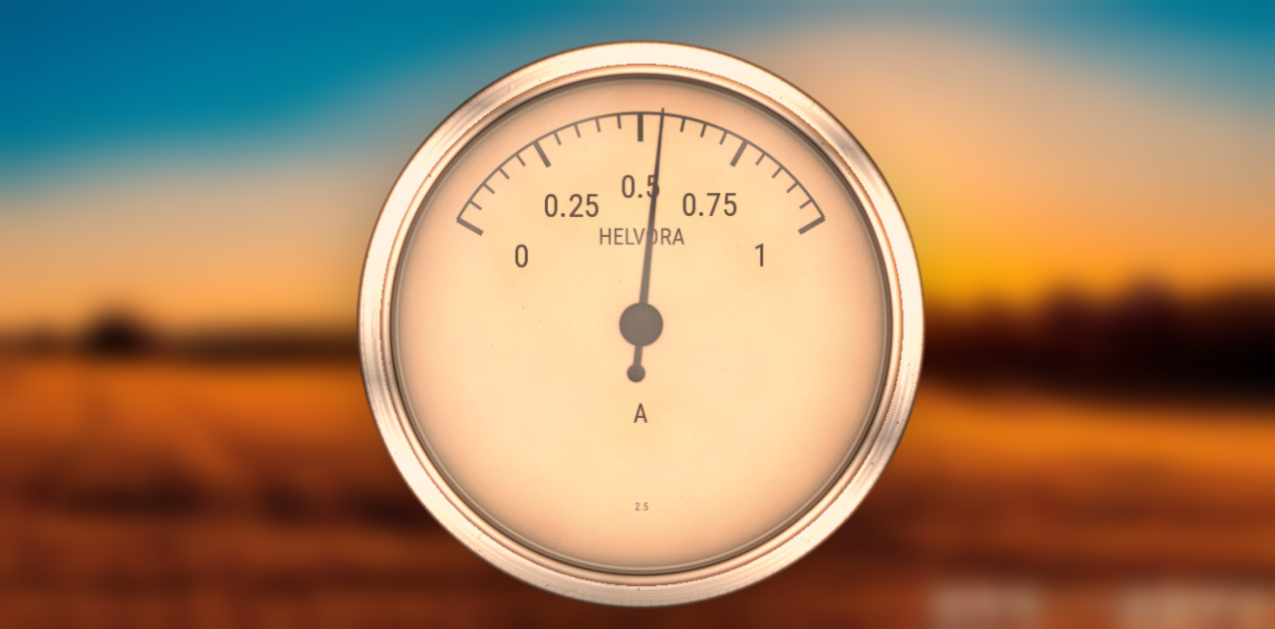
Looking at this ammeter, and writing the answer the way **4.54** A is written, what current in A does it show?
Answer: **0.55** A
